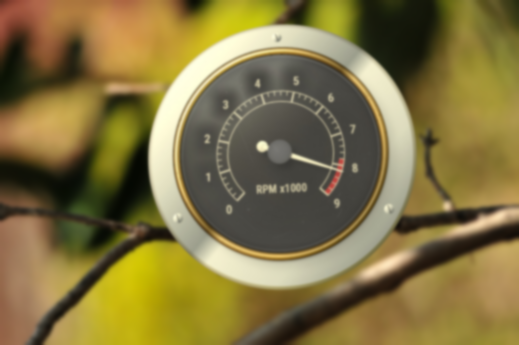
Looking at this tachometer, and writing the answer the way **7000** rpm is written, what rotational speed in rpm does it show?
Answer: **8200** rpm
